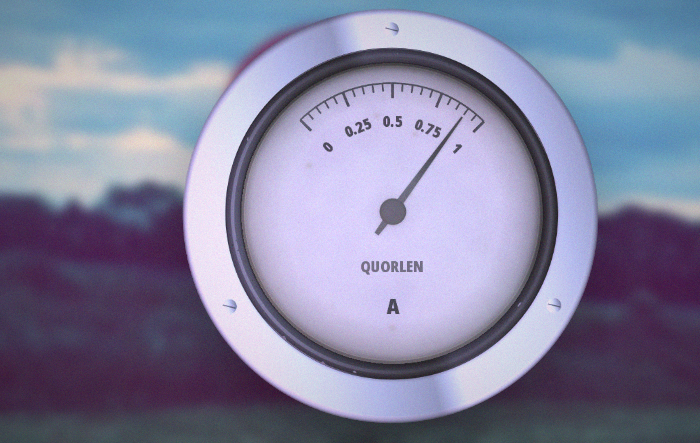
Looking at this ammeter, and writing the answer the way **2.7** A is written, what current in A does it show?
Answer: **0.9** A
